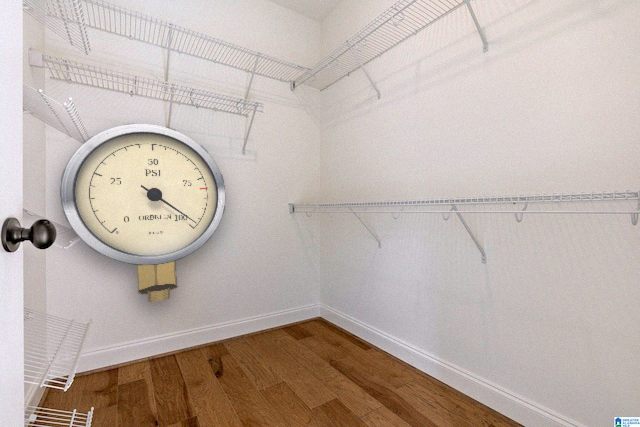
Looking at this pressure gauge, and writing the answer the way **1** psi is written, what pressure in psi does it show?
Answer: **97.5** psi
